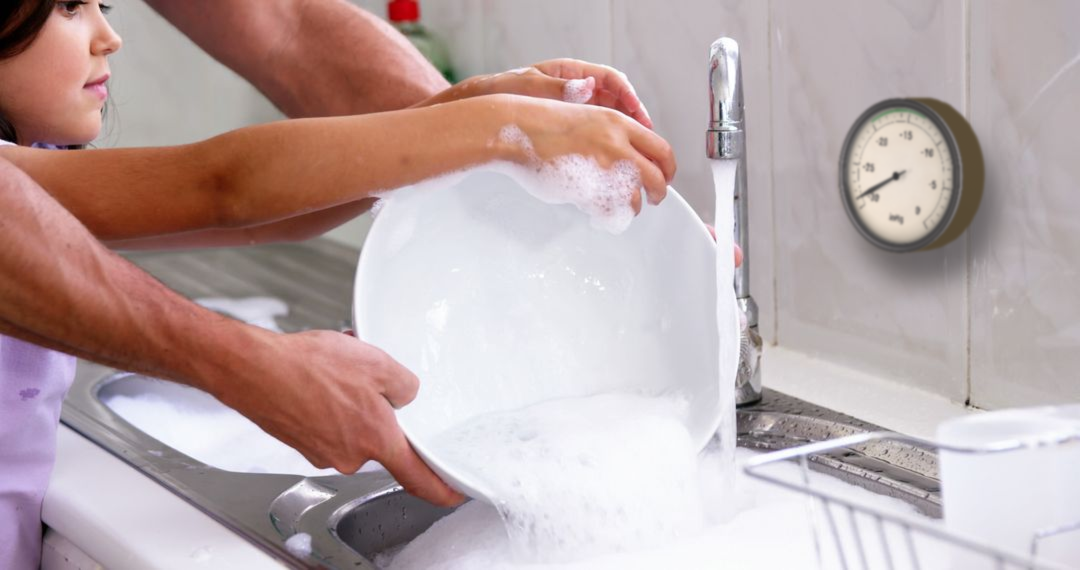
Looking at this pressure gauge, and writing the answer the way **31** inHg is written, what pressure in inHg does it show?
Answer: **-29** inHg
